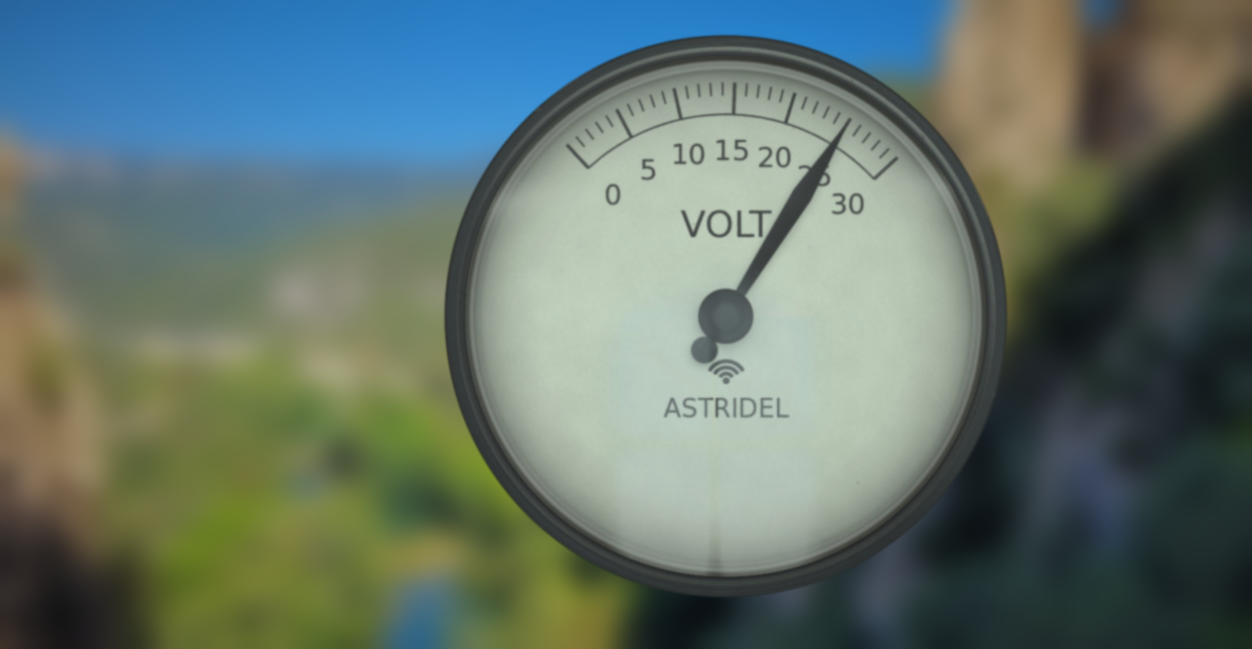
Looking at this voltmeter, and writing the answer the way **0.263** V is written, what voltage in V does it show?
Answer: **25** V
